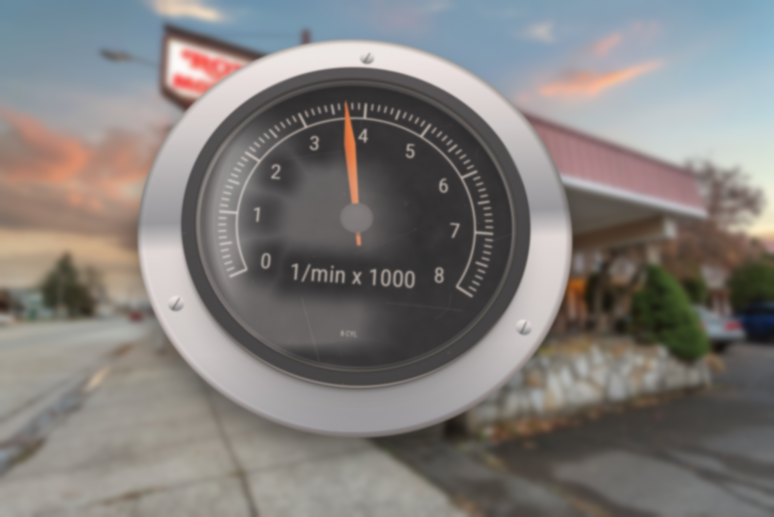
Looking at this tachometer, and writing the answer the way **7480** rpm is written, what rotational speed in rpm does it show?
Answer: **3700** rpm
